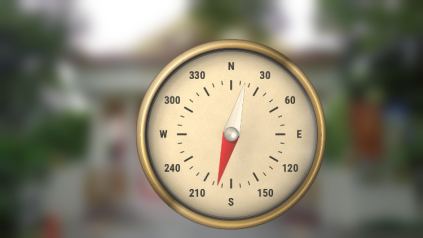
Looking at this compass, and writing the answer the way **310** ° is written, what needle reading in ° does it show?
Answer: **195** °
